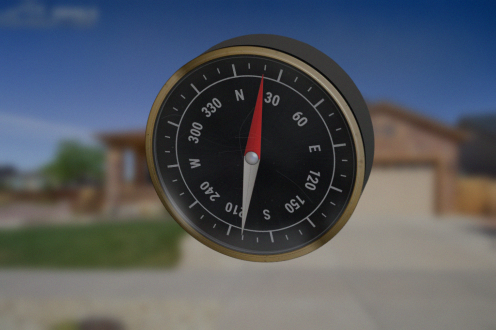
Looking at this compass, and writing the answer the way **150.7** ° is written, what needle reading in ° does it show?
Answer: **20** °
